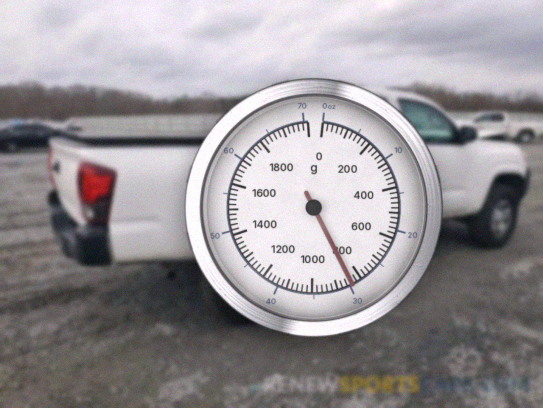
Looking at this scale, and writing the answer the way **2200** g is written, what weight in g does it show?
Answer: **840** g
